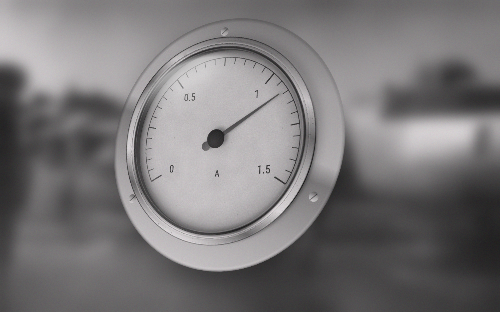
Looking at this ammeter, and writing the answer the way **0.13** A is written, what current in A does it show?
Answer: **1.1** A
